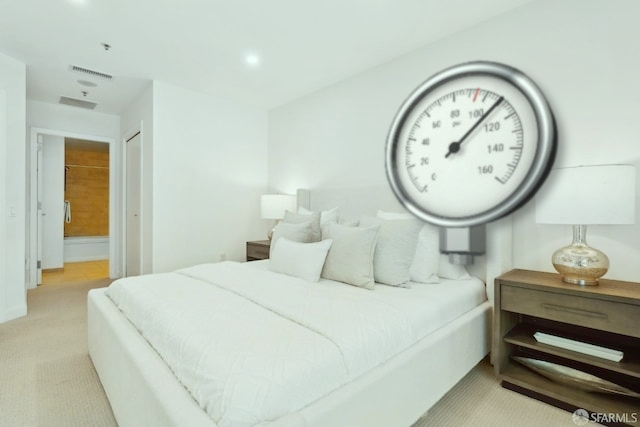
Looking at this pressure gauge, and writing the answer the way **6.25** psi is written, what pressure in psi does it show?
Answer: **110** psi
